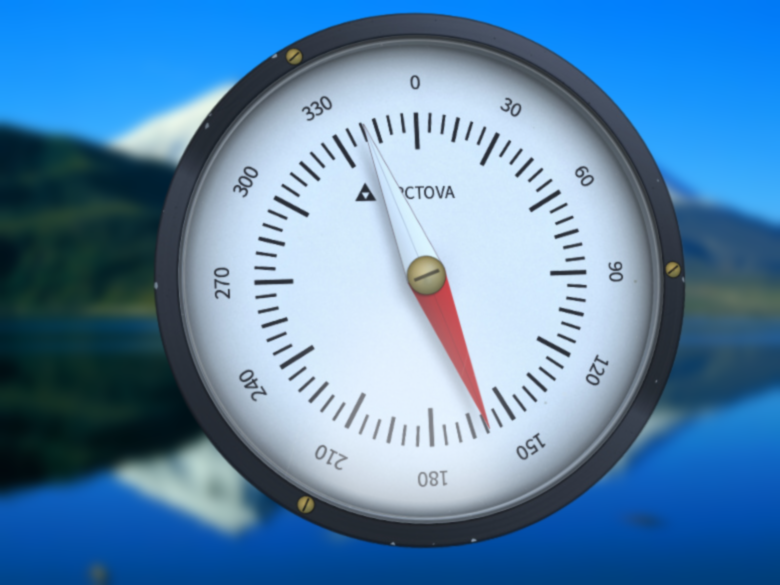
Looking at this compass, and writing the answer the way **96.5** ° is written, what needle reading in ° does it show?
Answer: **160** °
